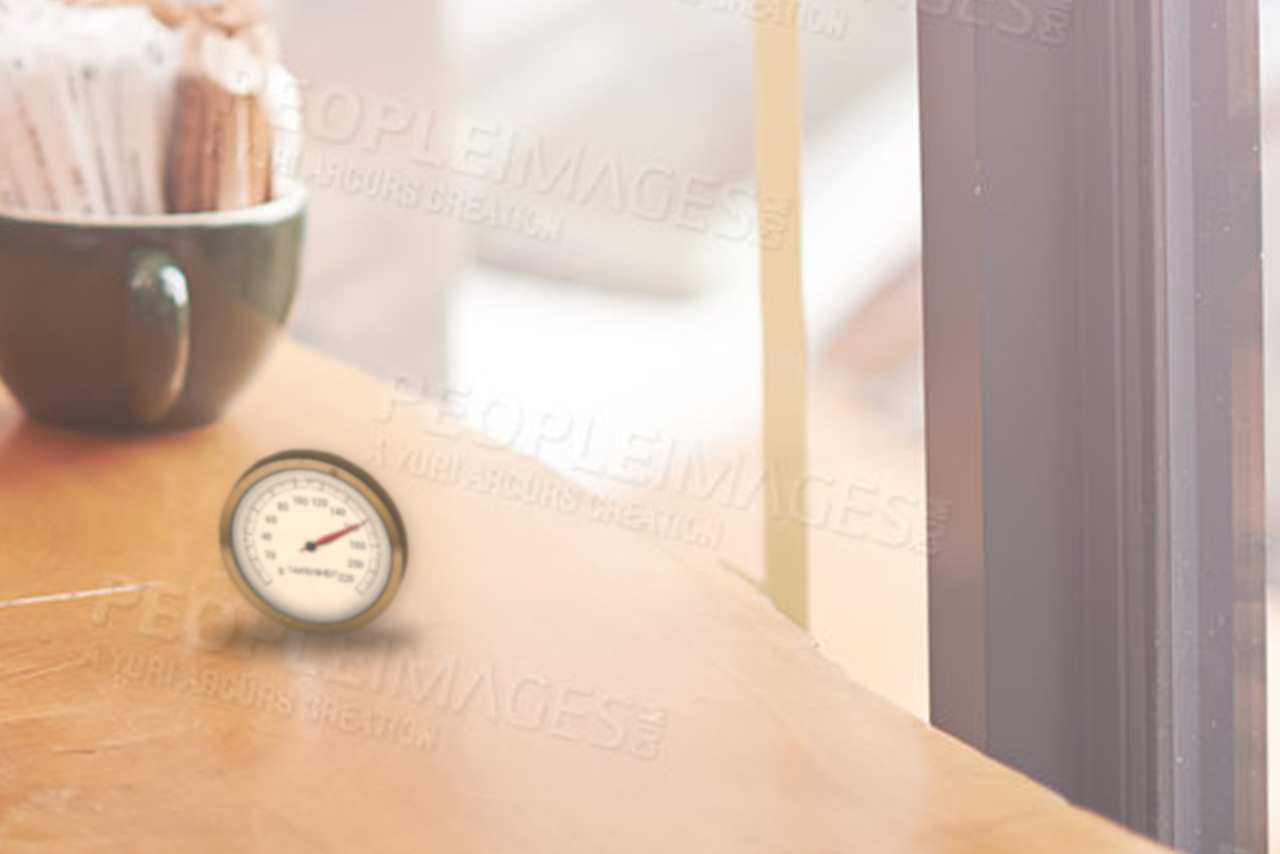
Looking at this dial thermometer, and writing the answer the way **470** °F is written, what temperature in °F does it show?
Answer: **160** °F
